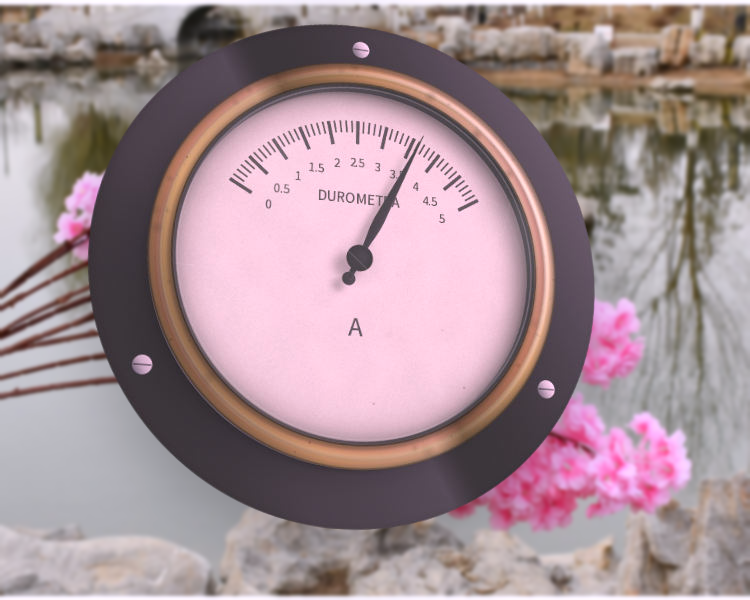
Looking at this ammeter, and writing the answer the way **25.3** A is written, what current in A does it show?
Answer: **3.6** A
